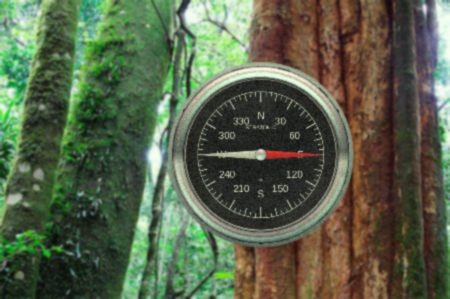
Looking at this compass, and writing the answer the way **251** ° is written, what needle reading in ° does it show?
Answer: **90** °
